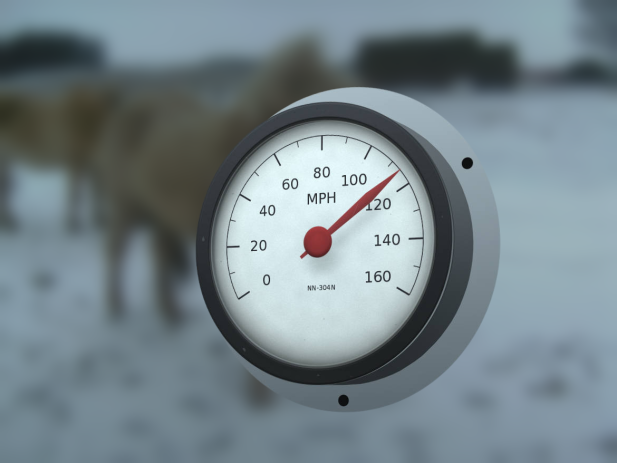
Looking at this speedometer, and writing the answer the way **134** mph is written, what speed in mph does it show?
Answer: **115** mph
